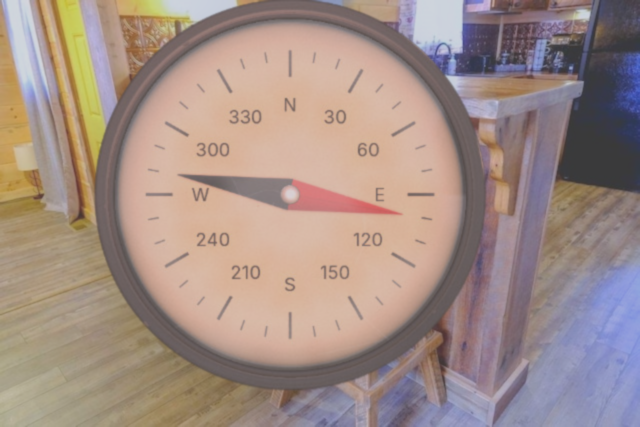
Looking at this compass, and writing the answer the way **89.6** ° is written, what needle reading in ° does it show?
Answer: **100** °
